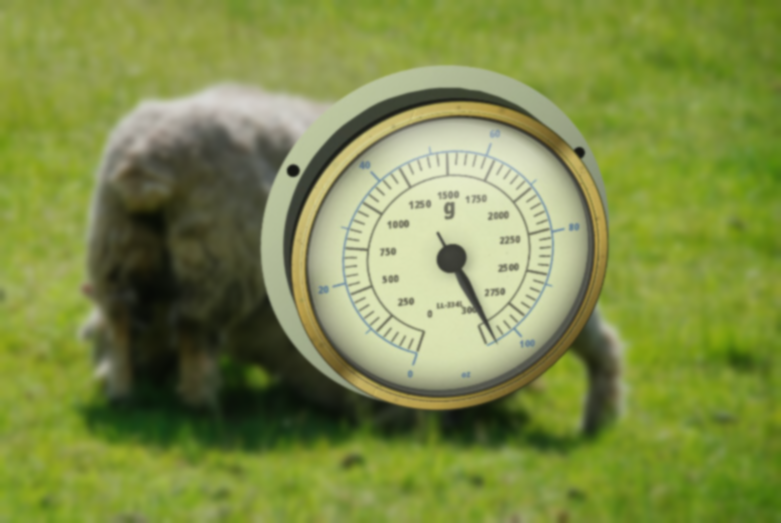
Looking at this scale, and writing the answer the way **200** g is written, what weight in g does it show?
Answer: **2950** g
